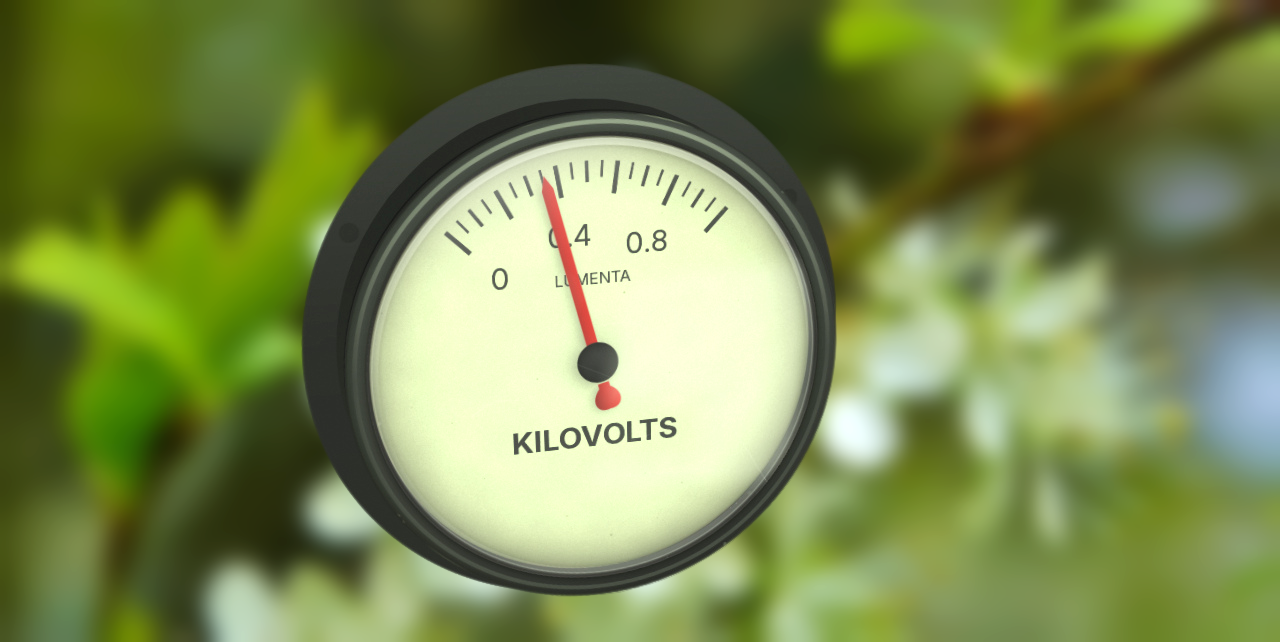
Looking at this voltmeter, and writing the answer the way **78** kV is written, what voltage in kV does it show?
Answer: **0.35** kV
